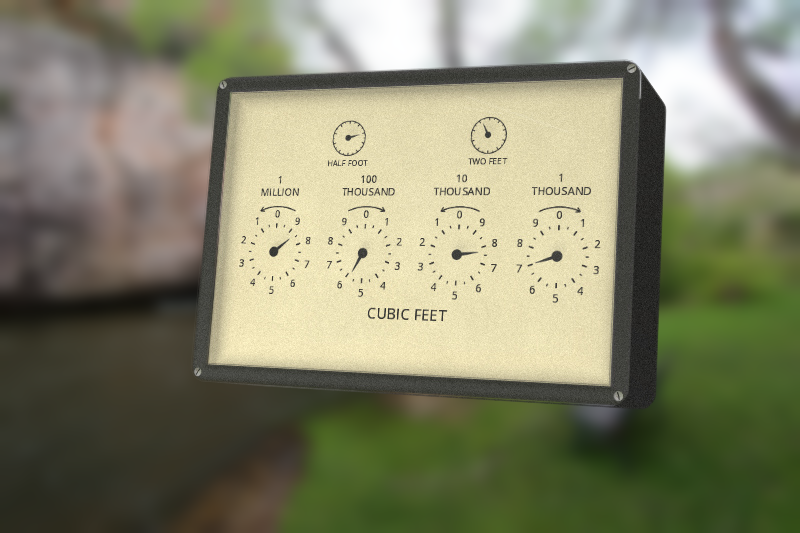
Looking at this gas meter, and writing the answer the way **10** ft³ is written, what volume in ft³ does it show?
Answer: **857700** ft³
